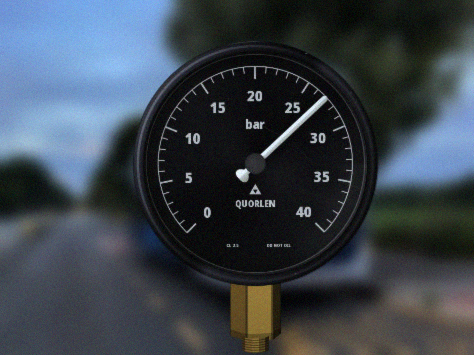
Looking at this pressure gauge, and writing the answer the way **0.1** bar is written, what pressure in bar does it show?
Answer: **27** bar
